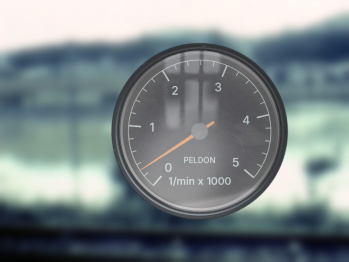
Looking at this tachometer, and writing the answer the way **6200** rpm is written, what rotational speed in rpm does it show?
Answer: **300** rpm
